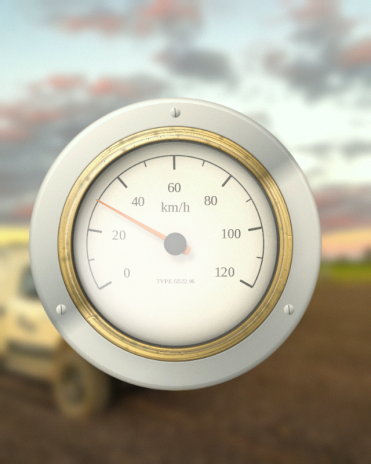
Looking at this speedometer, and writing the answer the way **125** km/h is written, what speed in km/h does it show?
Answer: **30** km/h
